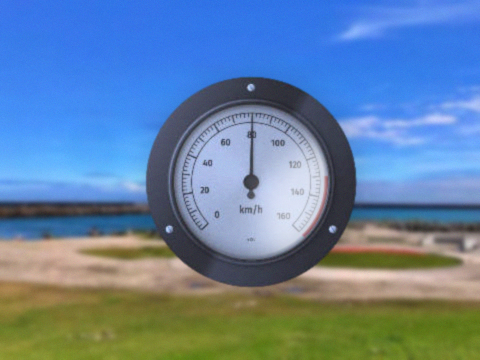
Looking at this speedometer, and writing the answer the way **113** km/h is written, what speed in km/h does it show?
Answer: **80** km/h
